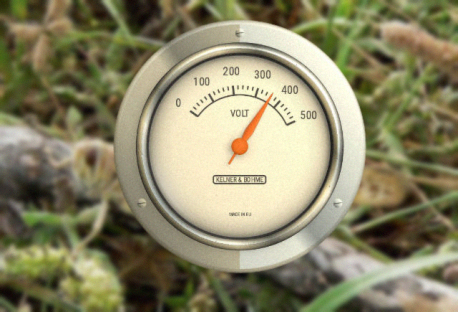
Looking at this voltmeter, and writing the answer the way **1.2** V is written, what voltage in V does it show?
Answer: **360** V
